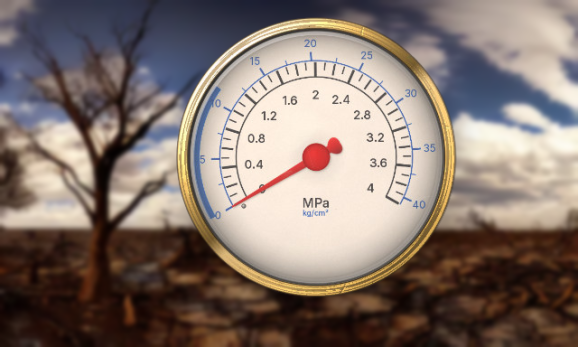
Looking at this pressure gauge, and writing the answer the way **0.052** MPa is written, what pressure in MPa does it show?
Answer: **0** MPa
